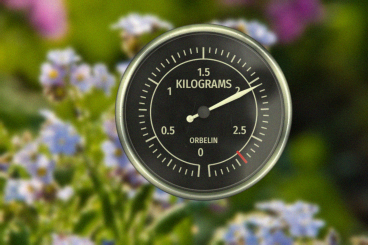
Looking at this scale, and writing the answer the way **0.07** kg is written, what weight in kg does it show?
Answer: **2.05** kg
